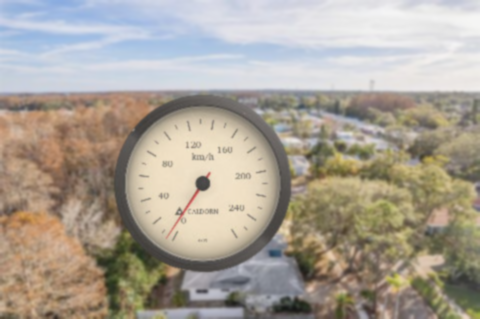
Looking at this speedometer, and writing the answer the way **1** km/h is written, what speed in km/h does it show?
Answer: **5** km/h
